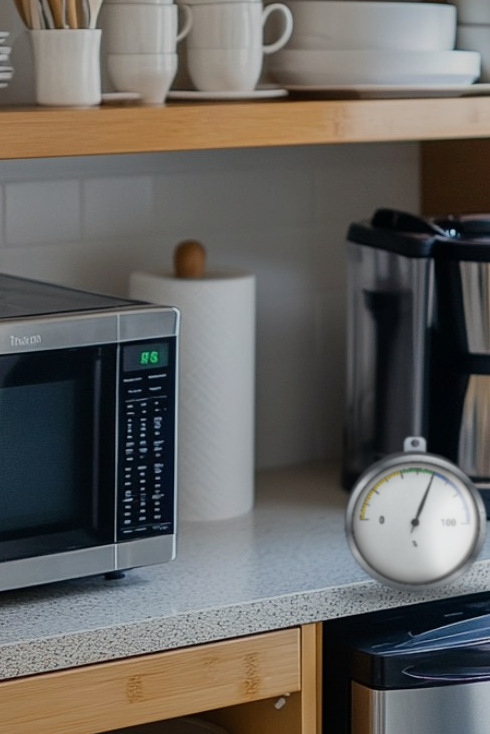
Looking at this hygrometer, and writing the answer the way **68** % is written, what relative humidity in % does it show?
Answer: **60** %
